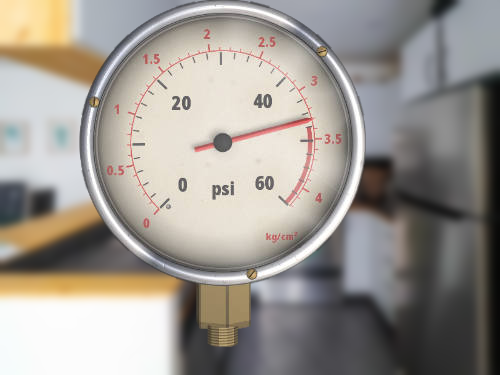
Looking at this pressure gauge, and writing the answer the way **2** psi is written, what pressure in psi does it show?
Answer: **47** psi
